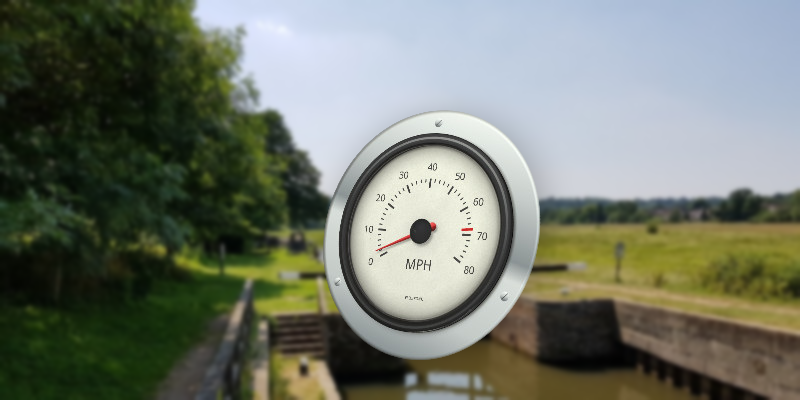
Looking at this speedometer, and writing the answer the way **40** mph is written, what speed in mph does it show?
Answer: **2** mph
